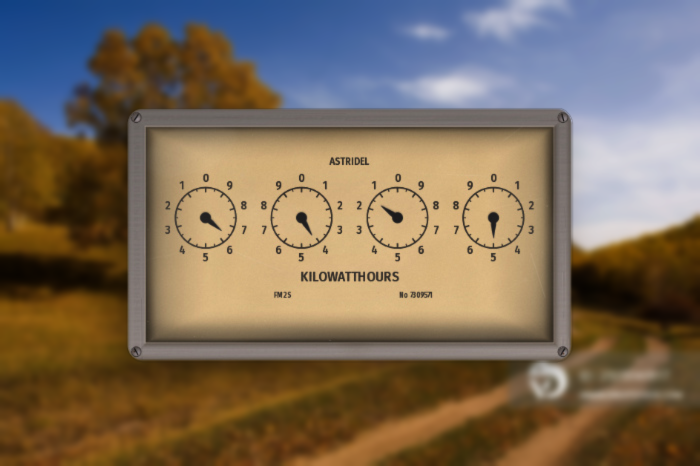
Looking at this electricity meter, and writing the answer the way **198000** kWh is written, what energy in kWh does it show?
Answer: **6415** kWh
